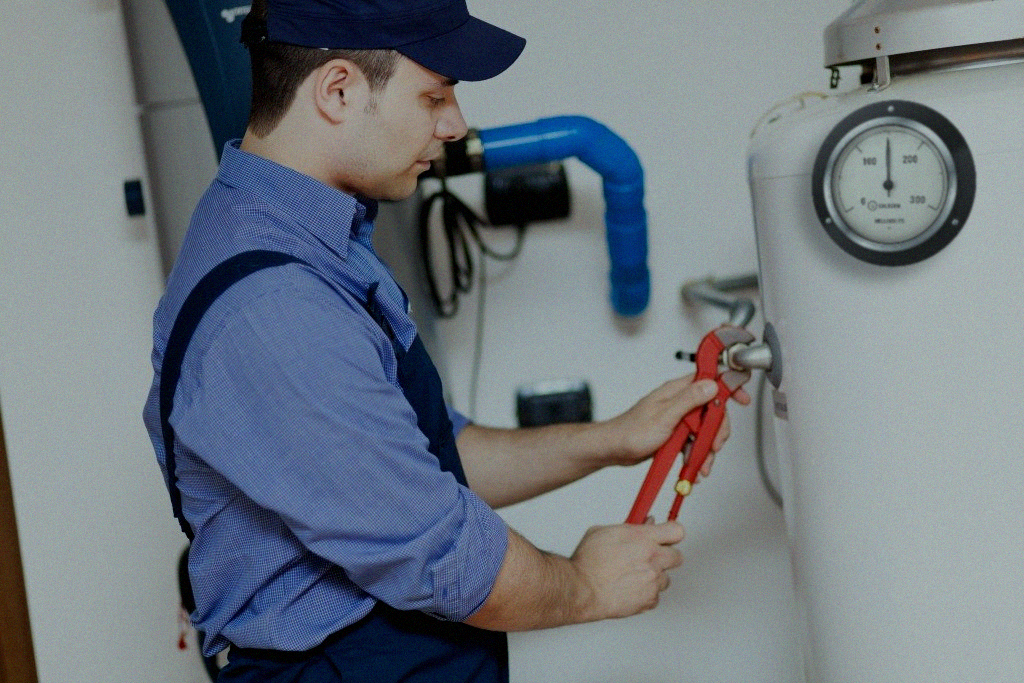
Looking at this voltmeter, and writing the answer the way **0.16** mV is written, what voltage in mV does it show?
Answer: **150** mV
